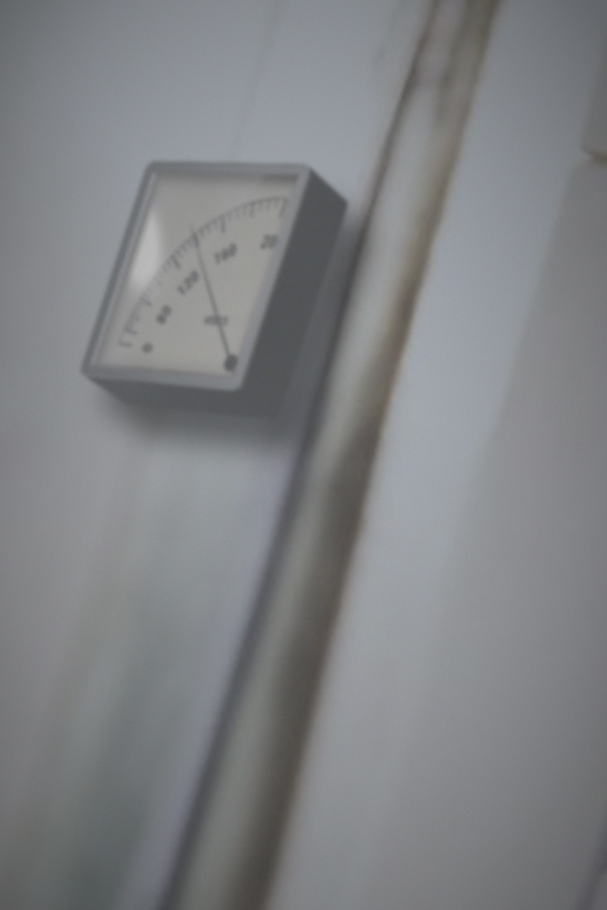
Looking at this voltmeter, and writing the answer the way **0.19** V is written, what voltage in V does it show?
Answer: **140** V
